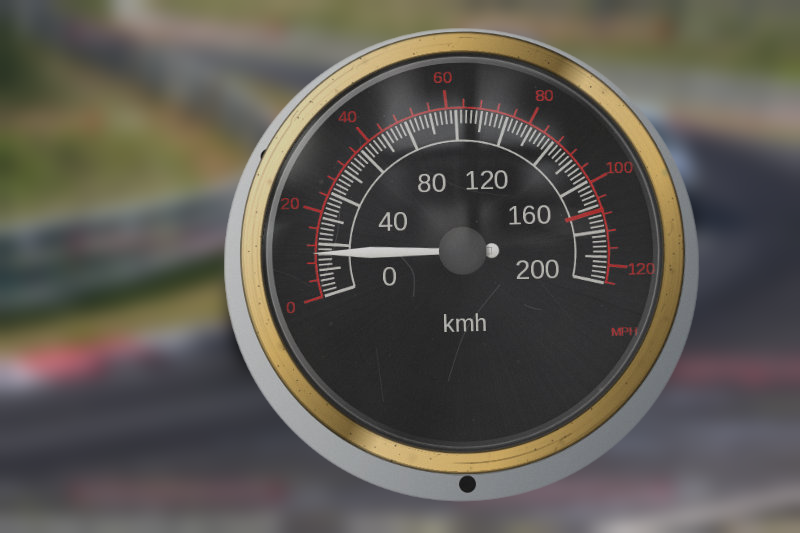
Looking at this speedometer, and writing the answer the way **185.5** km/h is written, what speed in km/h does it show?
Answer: **16** km/h
